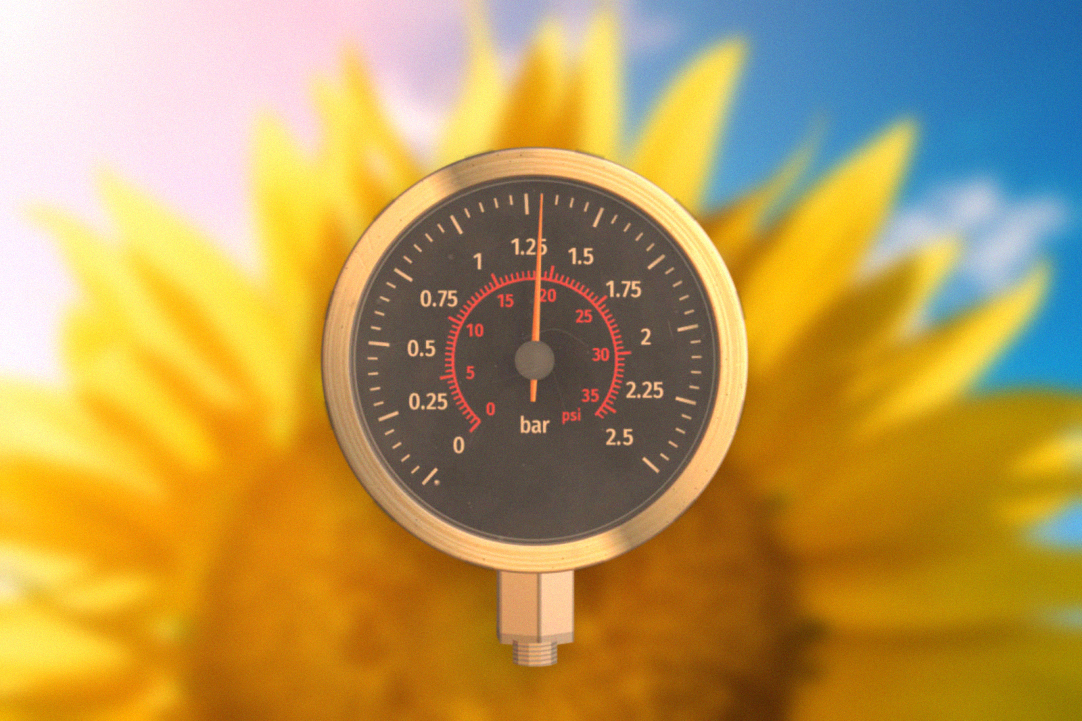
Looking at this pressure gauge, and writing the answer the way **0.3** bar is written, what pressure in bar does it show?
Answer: **1.3** bar
